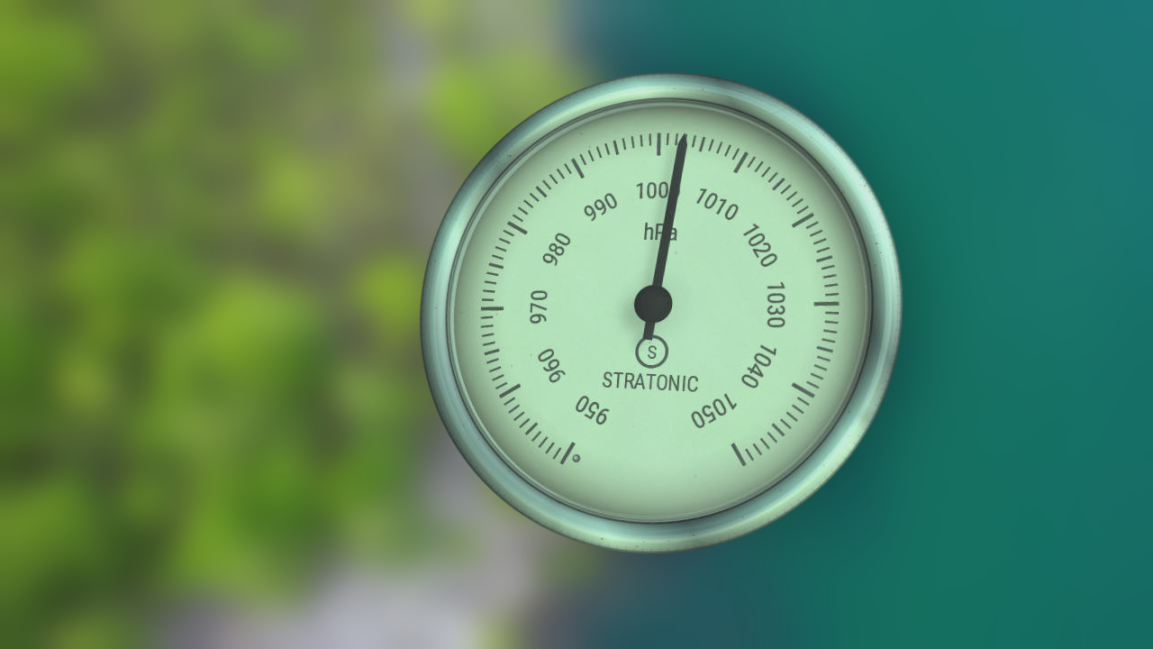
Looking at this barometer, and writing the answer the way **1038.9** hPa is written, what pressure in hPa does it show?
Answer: **1003** hPa
